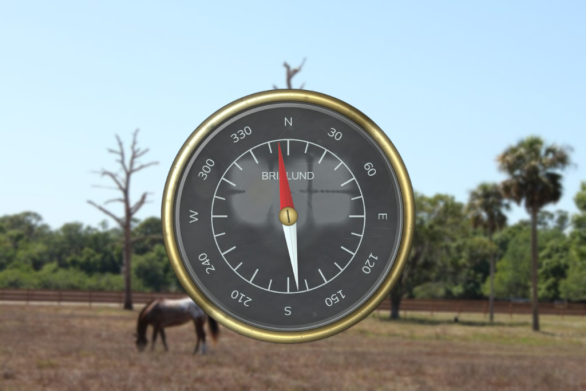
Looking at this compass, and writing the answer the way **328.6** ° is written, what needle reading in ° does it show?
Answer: **352.5** °
